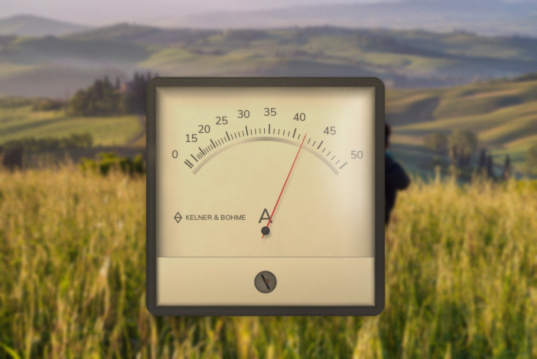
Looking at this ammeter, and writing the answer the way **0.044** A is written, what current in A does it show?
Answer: **42** A
